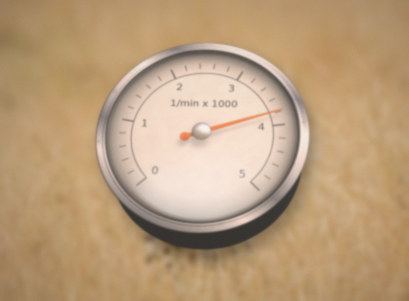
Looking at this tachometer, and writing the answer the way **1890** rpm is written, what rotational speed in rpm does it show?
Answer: **3800** rpm
